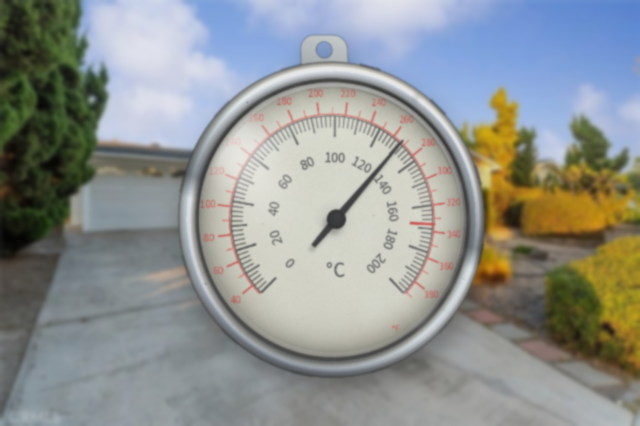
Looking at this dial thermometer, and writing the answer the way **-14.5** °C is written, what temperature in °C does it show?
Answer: **130** °C
